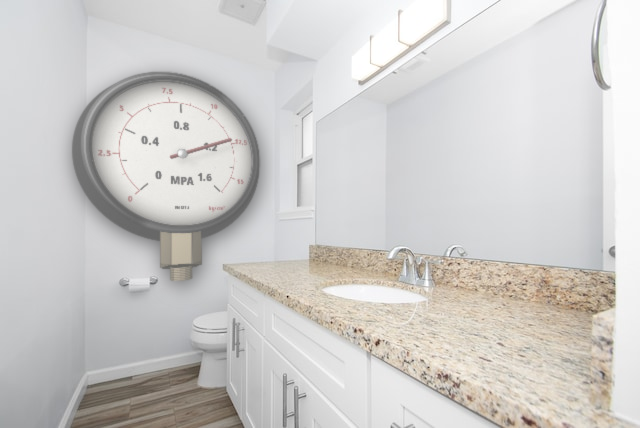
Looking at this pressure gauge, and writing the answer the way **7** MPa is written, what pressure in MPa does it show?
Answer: **1.2** MPa
